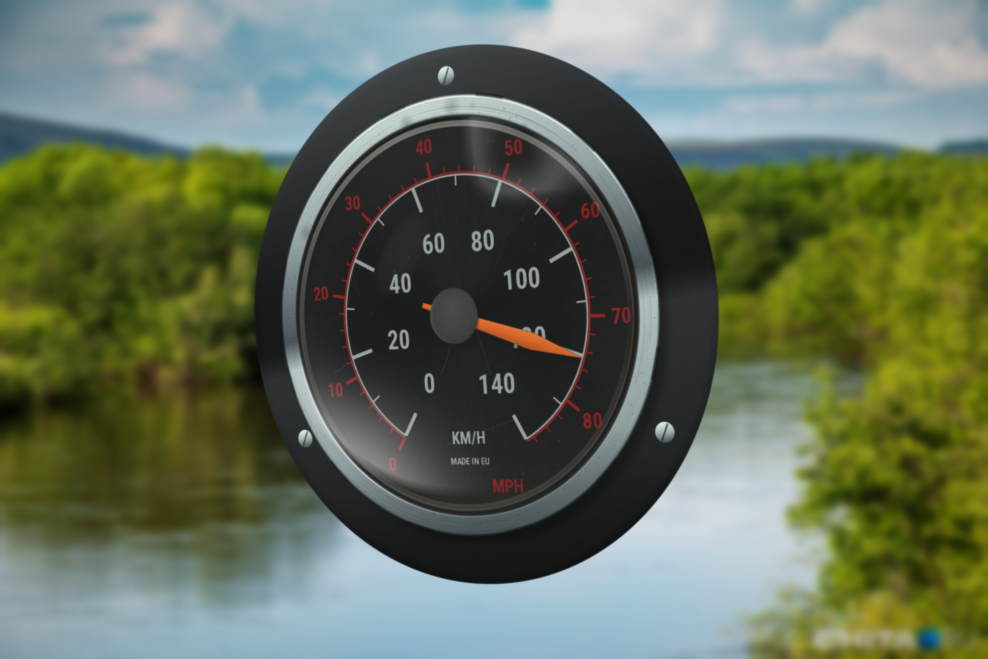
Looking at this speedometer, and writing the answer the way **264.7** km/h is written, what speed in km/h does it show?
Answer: **120** km/h
